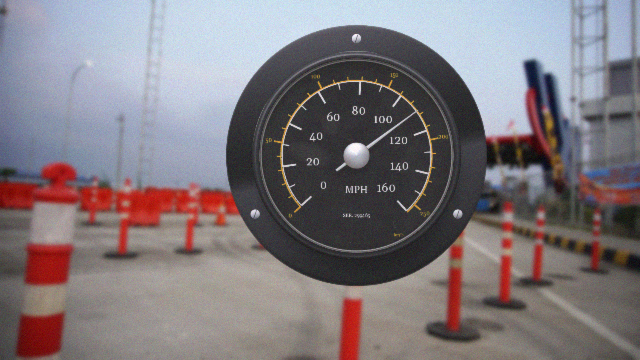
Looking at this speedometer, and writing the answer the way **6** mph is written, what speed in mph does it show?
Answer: **110** mph
